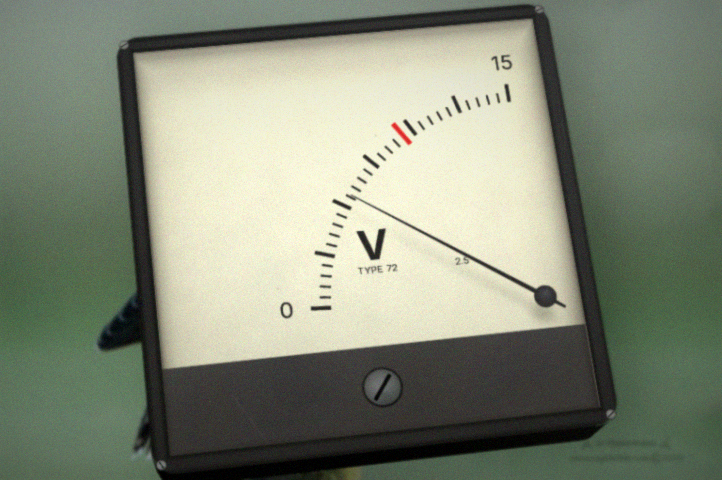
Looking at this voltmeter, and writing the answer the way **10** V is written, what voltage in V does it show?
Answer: **5.5** V
